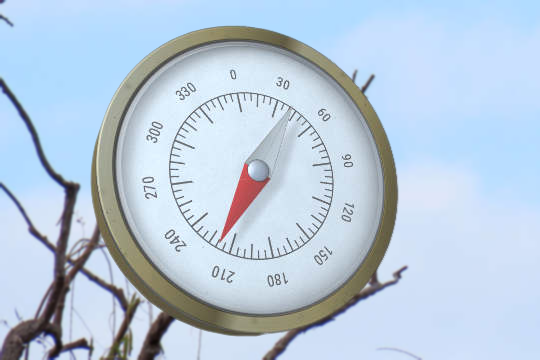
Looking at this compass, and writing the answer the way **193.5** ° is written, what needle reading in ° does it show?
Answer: **220** °
